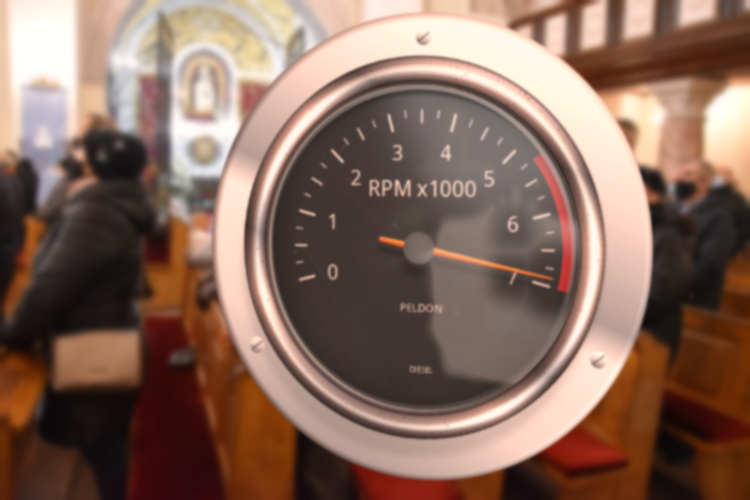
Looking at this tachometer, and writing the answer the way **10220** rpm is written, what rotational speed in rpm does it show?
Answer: **6875** rpm
